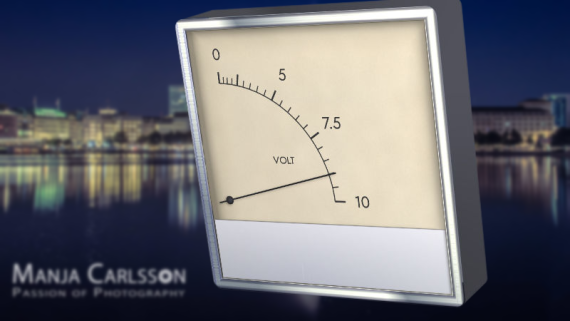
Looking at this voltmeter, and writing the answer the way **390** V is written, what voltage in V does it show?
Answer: **9** V
